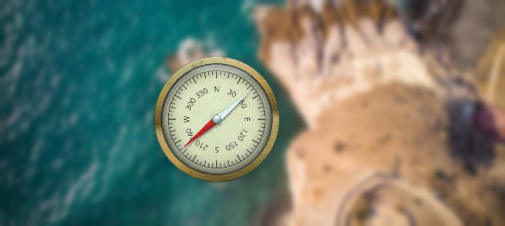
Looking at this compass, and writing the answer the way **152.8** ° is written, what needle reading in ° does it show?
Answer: **230** °
